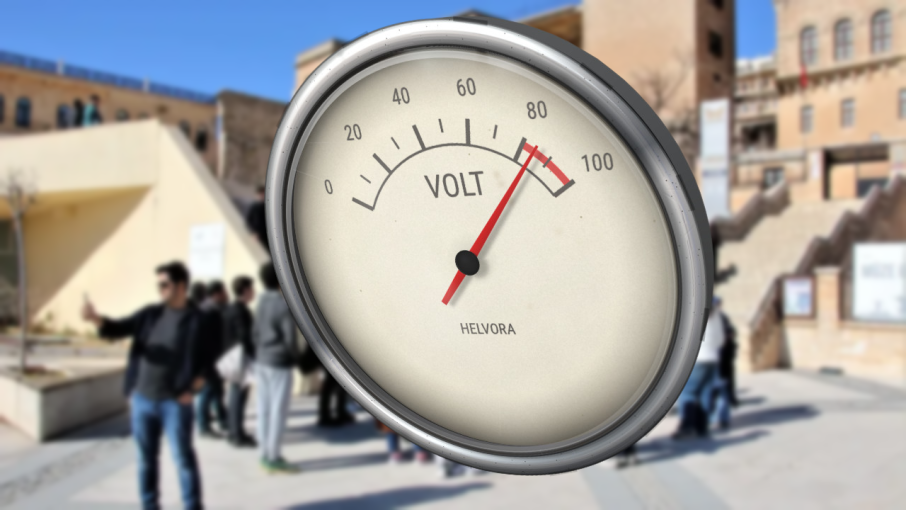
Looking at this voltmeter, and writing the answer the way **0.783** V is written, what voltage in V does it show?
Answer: **85** V
